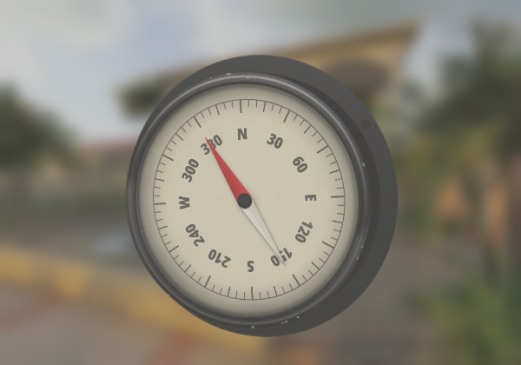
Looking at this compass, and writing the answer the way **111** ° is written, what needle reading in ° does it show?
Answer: **330** °
